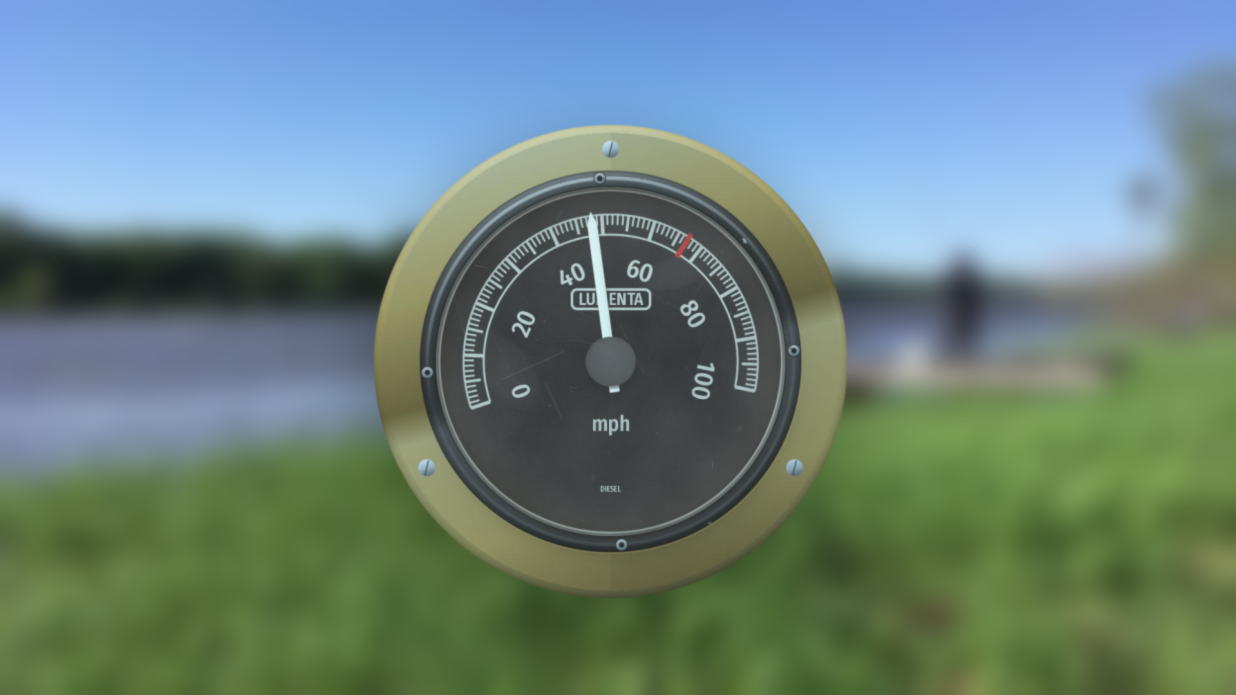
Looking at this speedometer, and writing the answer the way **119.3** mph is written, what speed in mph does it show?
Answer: **48** mph
